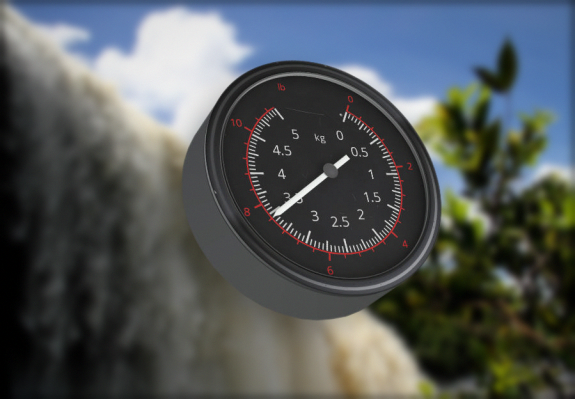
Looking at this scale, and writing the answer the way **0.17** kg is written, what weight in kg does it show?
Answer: **3.45** kg
